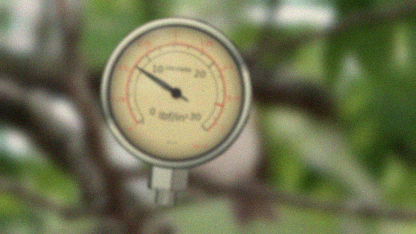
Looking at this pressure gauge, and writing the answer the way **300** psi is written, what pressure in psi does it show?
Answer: **8** psi
